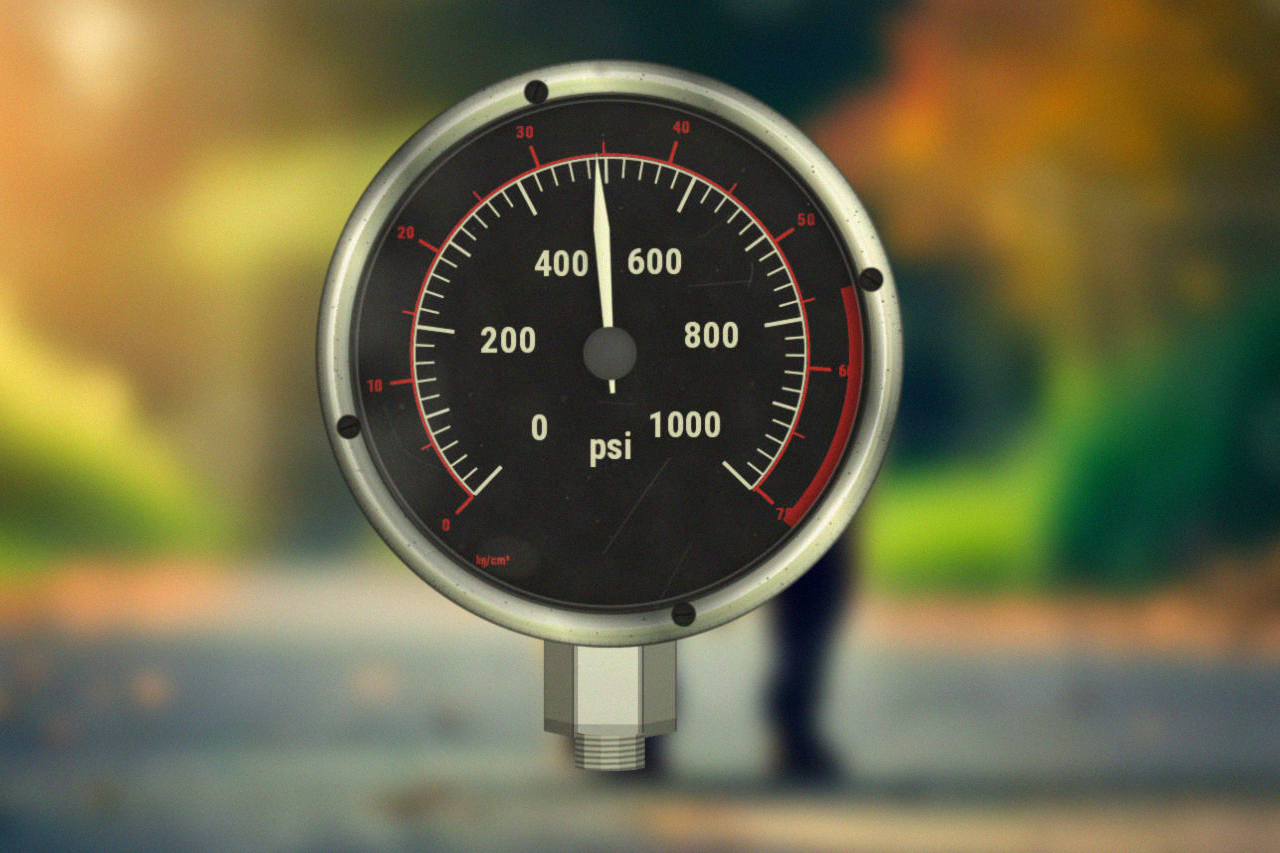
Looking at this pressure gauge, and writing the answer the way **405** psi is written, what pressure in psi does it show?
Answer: **490** psi
